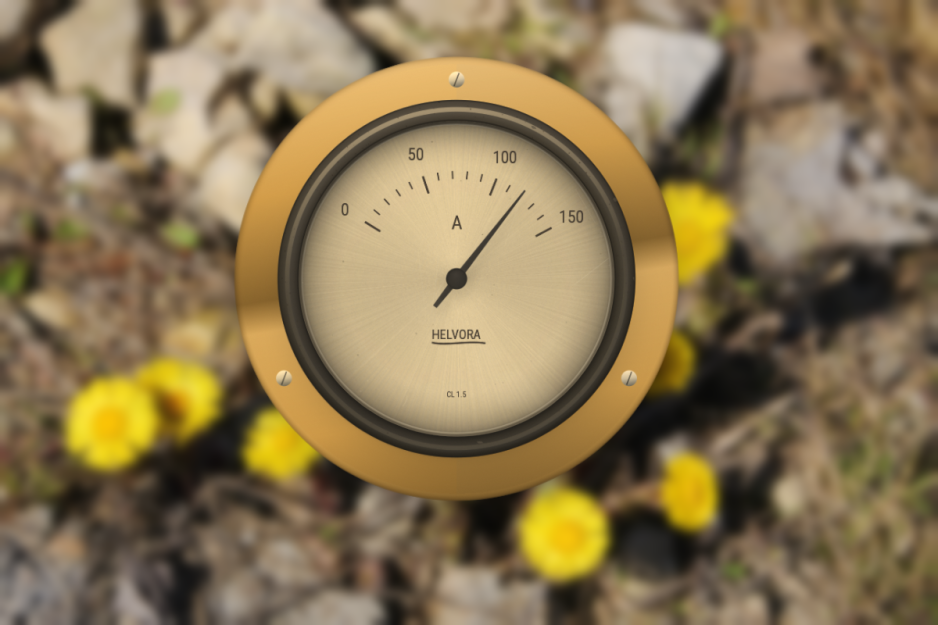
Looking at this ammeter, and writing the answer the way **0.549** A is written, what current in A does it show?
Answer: **120** A
